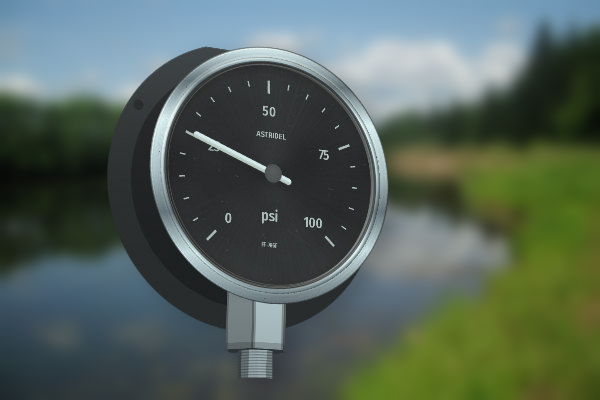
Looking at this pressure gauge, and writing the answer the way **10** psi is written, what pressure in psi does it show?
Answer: **25** psi
